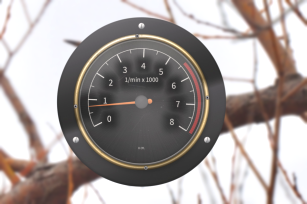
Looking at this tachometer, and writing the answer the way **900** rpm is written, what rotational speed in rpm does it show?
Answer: **750** rpm
